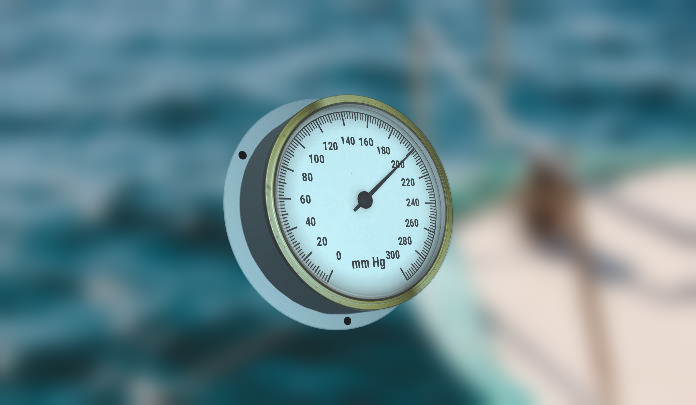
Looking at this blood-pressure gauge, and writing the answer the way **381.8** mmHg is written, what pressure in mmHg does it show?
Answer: **200** mmHg
